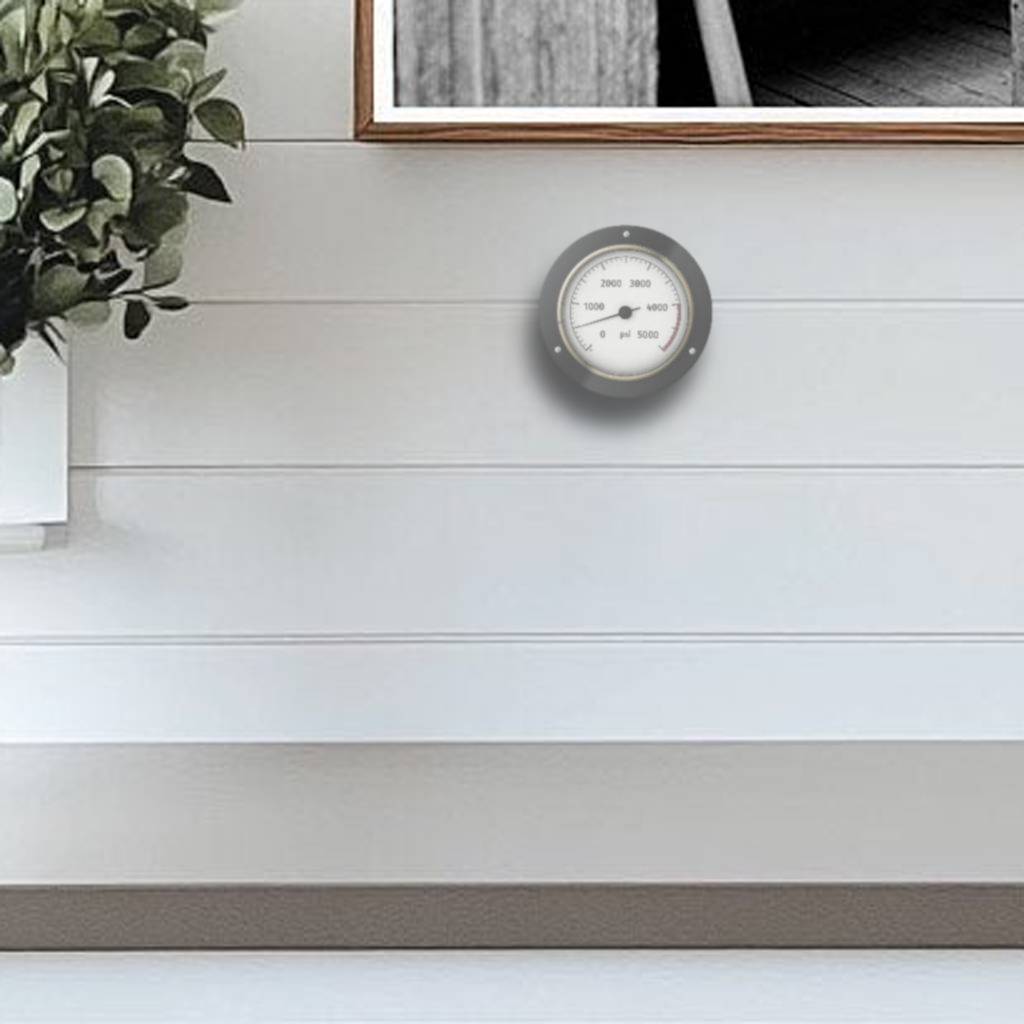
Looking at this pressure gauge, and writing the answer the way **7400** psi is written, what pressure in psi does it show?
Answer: **500** psi
